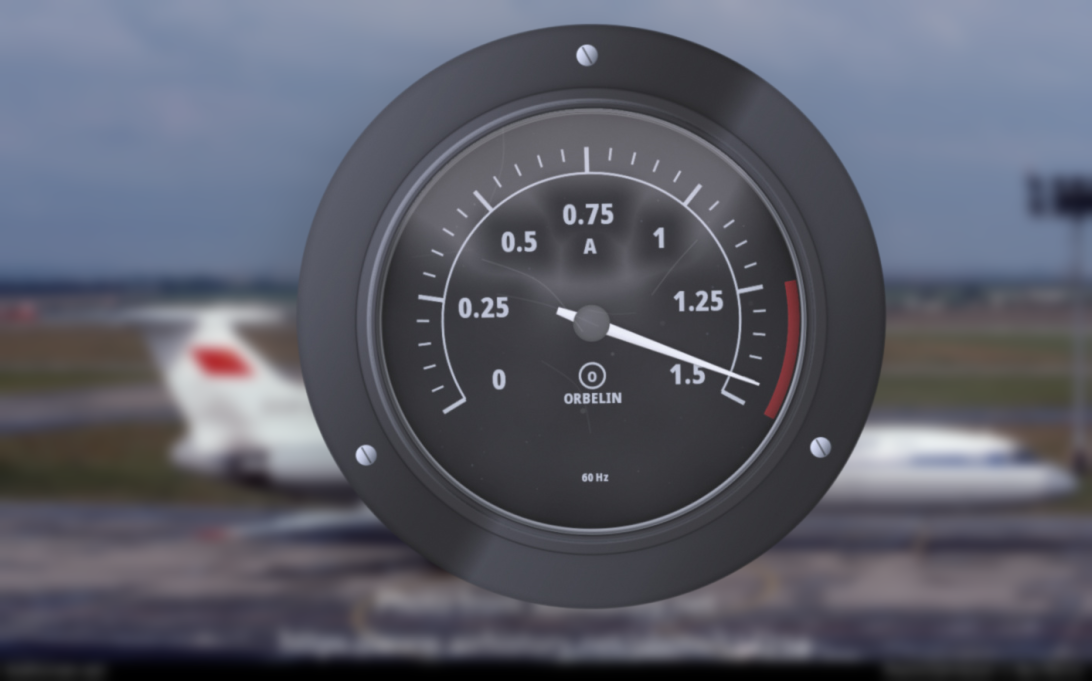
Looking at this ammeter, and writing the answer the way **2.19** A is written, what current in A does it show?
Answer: **1.45** A
